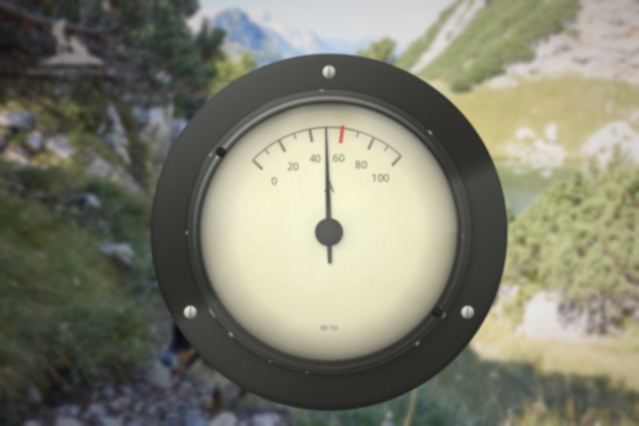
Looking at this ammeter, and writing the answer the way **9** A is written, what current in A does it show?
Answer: **50** A
